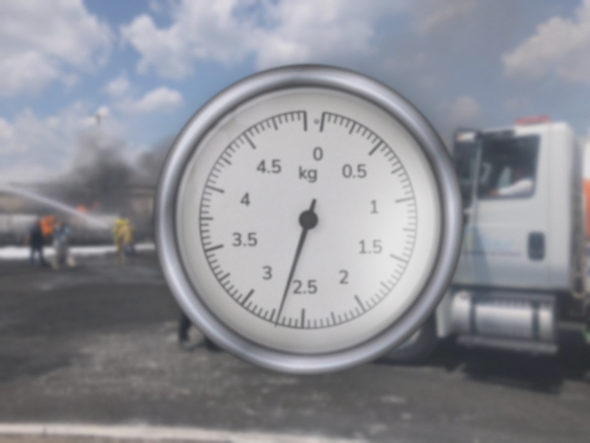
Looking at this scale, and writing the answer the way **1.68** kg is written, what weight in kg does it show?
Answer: **2.7** kg
